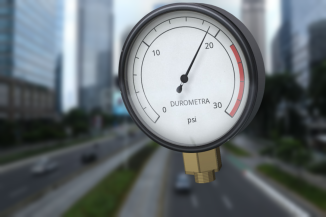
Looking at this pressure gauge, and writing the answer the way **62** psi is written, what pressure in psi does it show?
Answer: **19** psi
